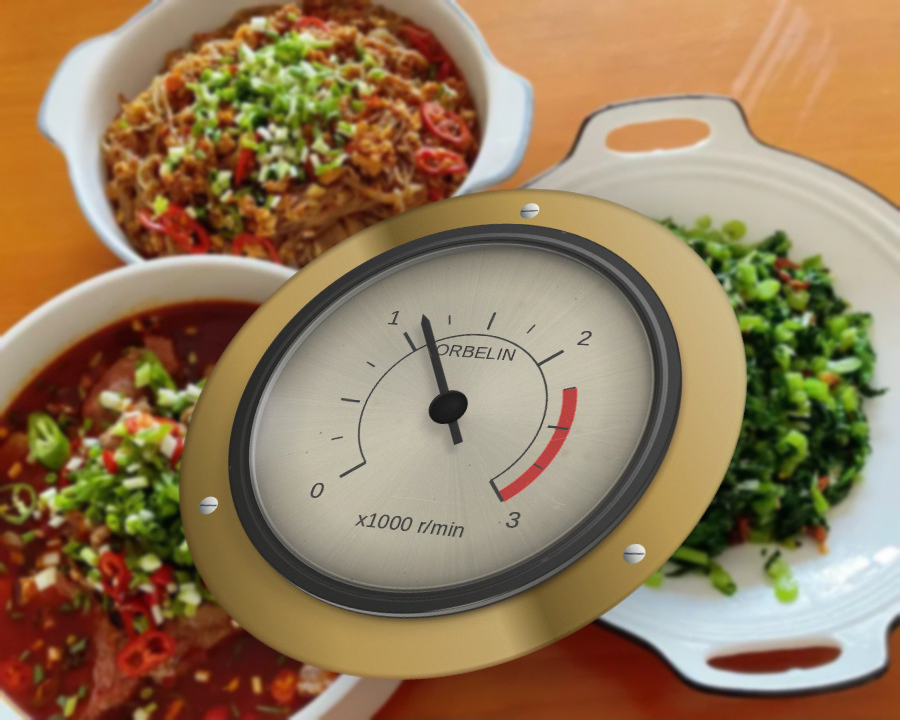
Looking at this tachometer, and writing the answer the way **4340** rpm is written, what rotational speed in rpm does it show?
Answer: **1125** rpm
